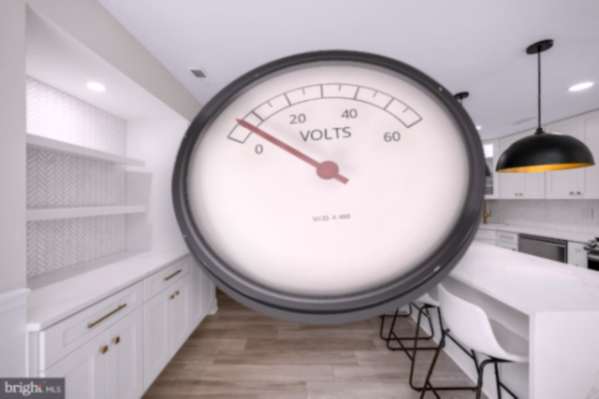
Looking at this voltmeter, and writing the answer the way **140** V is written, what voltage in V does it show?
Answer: **5** V
